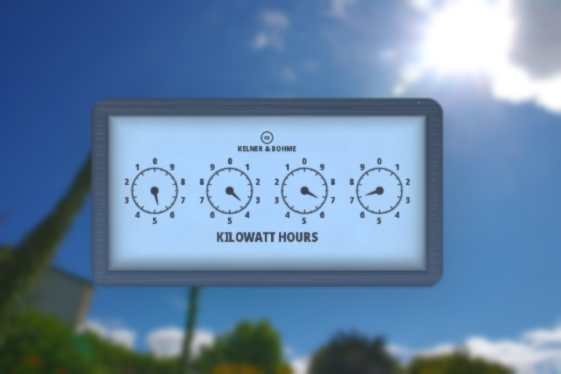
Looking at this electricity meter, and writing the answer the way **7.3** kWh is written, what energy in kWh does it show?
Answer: **5367** kWh
